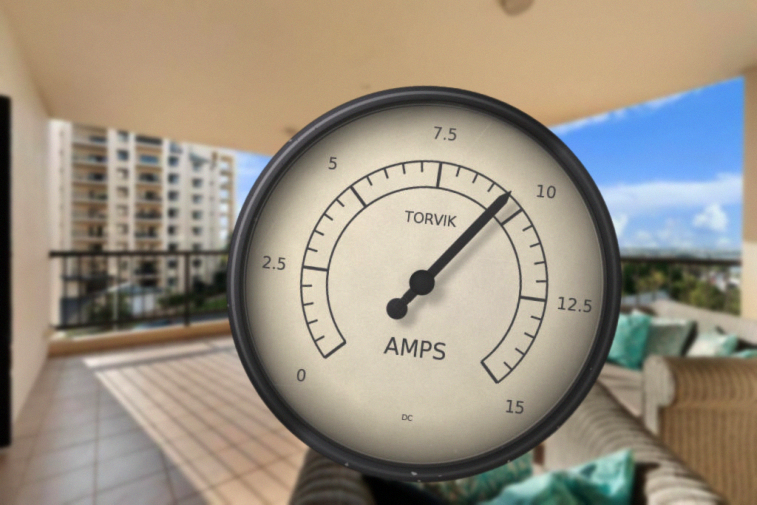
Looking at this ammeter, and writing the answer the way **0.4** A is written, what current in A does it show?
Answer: **9.5** A
